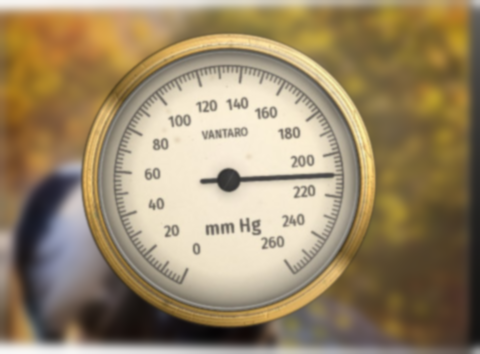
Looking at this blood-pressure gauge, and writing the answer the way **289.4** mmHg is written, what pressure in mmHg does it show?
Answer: **210** mmHg
